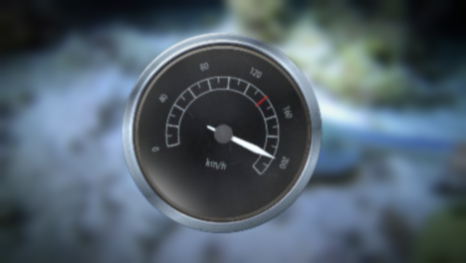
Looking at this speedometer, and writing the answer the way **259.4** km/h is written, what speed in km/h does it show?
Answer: **200** km/h
